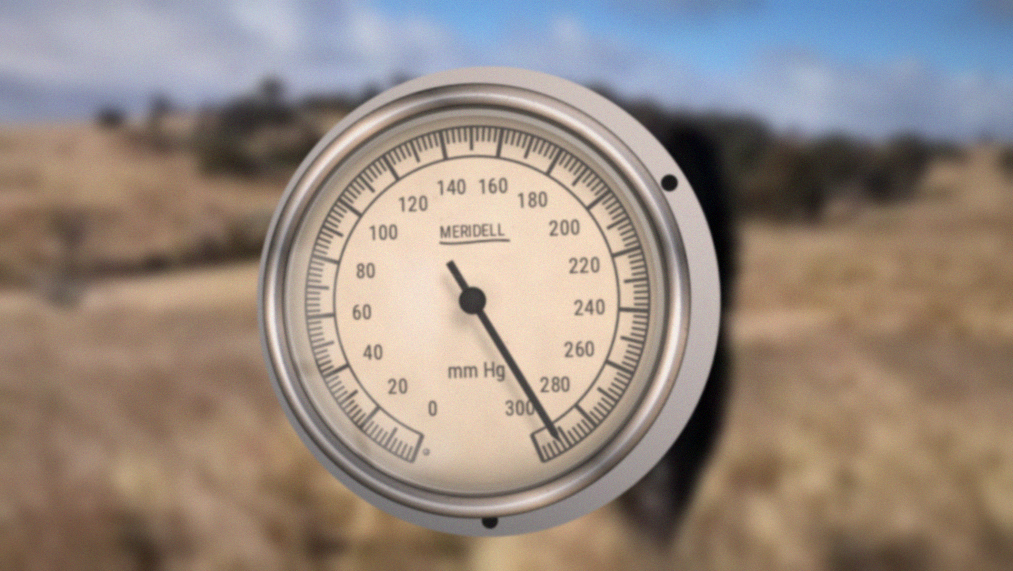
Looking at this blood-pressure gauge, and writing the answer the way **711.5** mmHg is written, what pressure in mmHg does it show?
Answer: **292** mmHg
